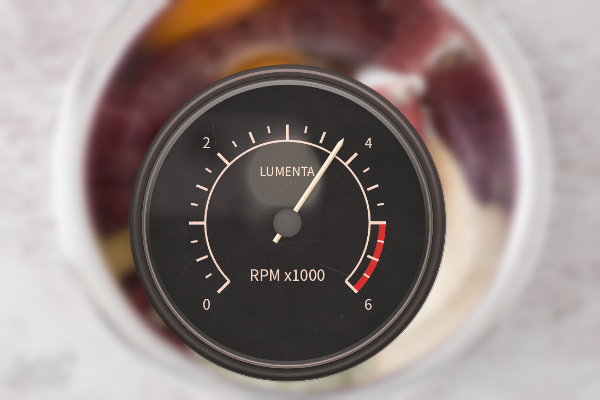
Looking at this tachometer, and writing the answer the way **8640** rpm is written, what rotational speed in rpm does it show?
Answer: **3750** rpm
